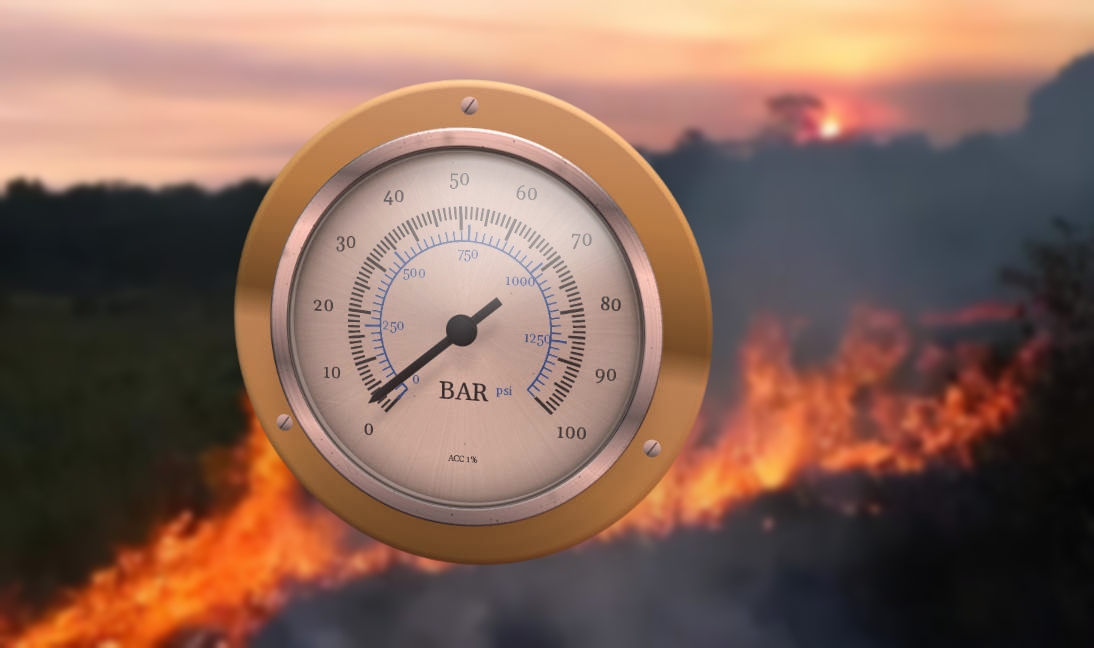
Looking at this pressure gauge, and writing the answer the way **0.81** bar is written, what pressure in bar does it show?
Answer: **3** bar
